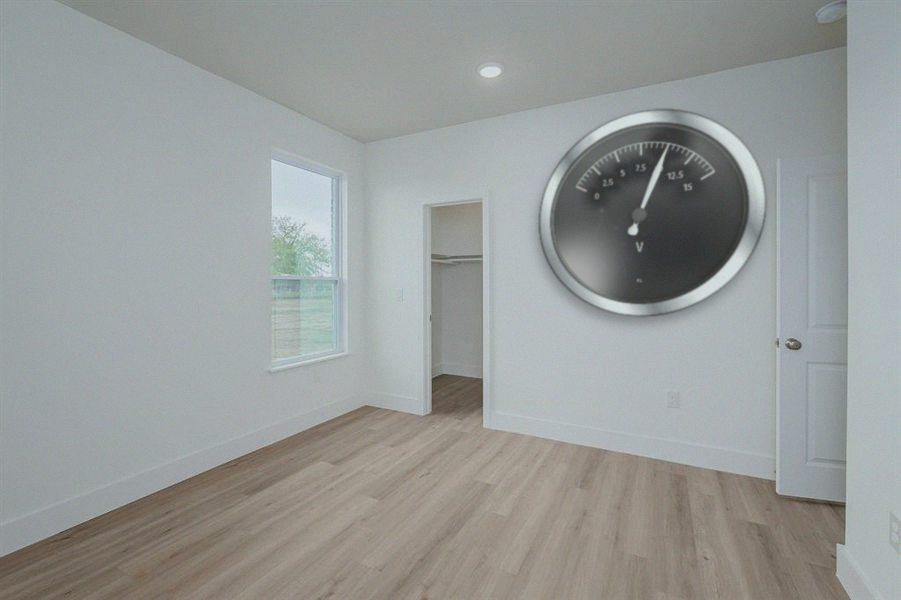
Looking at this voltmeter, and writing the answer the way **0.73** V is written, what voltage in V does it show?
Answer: **10** V
